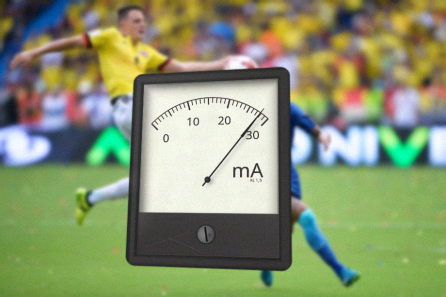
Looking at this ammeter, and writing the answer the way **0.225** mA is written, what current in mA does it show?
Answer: **28** mA
